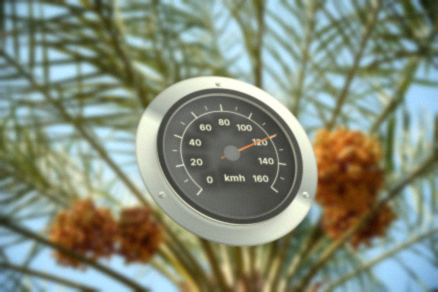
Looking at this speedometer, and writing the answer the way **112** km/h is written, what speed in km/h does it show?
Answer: **120** km/h
